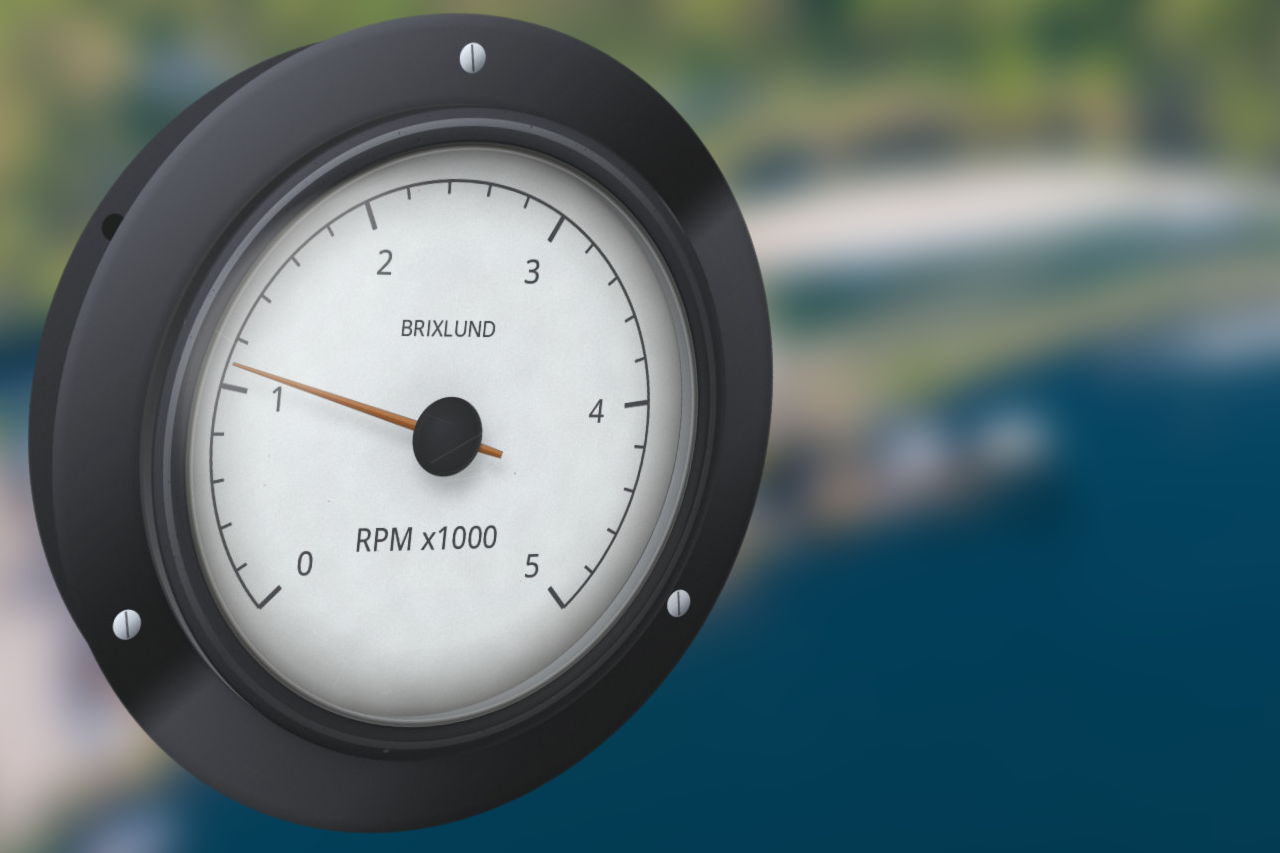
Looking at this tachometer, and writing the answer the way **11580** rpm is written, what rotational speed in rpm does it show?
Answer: **1100** rpm
